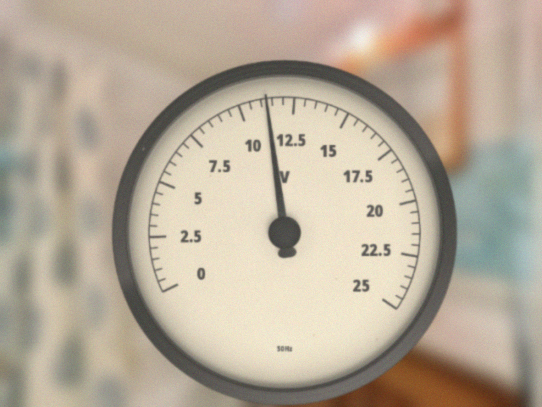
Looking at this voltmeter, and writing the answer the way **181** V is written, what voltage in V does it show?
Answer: **11.25** V
